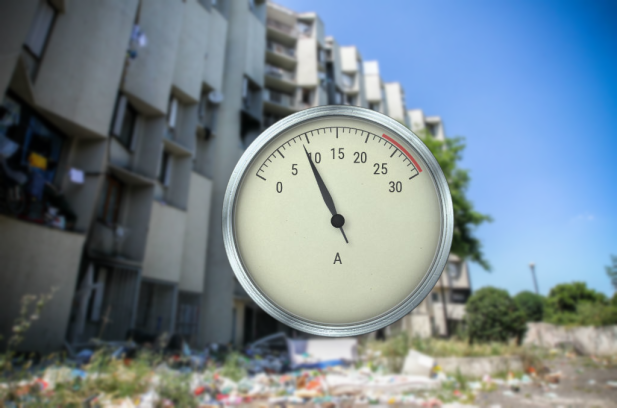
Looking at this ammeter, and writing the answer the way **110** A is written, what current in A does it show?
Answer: **9** A
